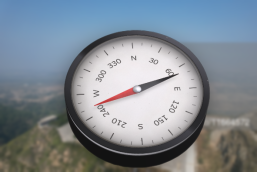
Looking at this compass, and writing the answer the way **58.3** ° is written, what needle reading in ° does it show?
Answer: **250** °
